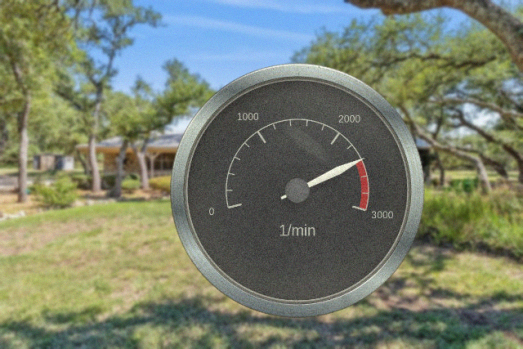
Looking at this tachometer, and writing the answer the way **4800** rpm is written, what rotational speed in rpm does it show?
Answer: **2400** rpm
